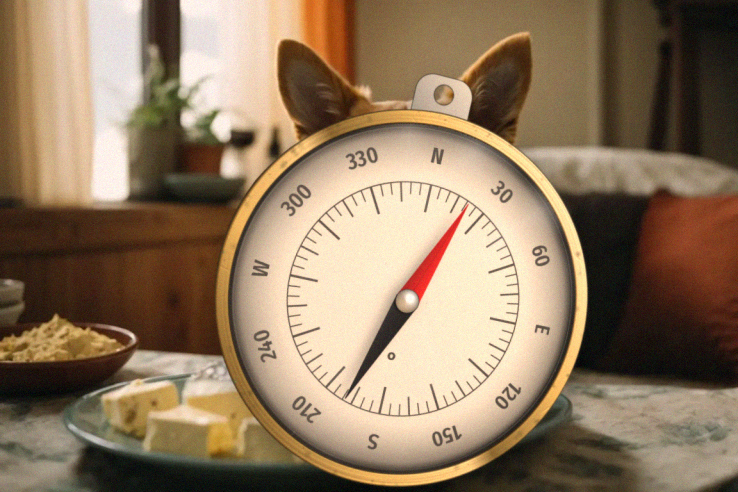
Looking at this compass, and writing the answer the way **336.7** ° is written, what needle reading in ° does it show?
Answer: **20** °
